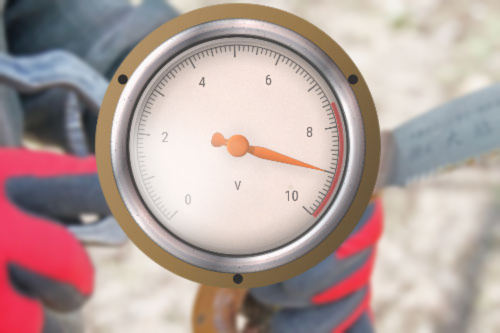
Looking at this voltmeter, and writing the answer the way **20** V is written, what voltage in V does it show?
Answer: **9** V
